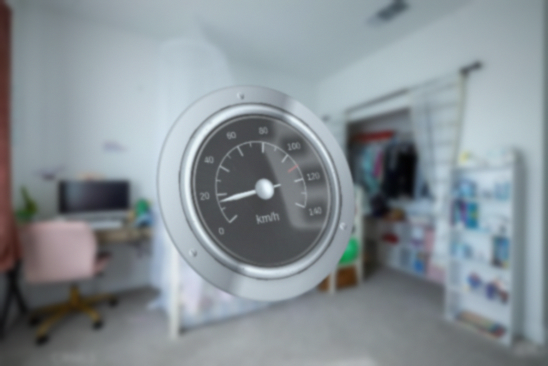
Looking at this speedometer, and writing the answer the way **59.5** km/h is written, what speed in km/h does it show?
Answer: **15** km/h
